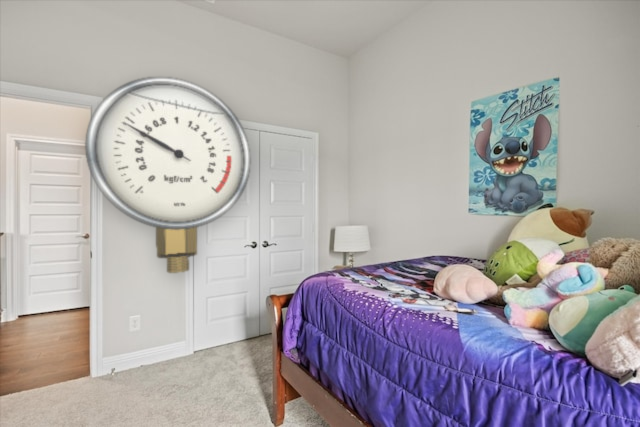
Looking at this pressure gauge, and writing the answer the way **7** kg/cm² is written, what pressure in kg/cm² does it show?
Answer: **0.55** kg/cm²
